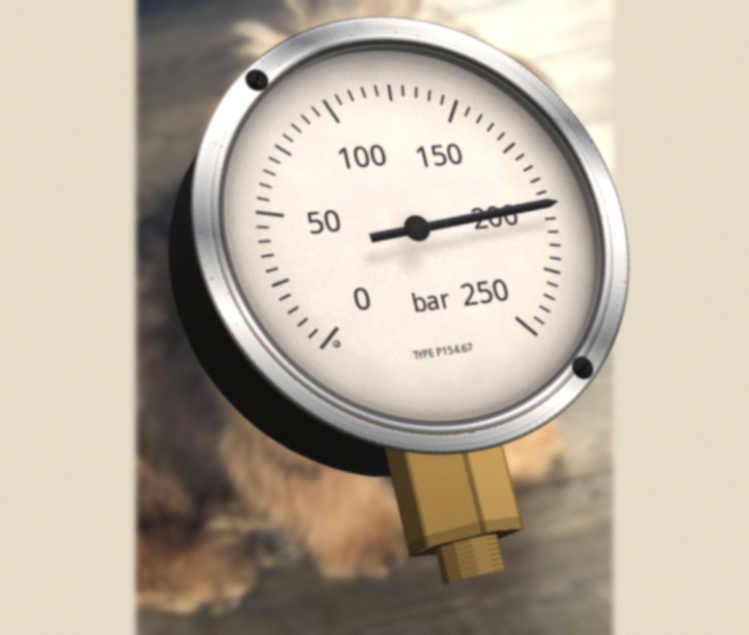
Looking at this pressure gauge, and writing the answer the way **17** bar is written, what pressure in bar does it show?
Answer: **200** bar
